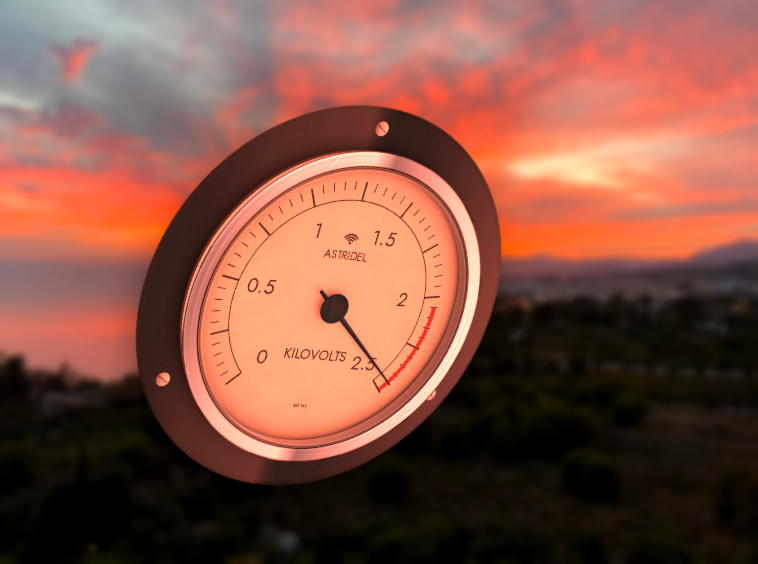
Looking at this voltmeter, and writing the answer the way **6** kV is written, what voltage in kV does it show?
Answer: **2.45** kV
